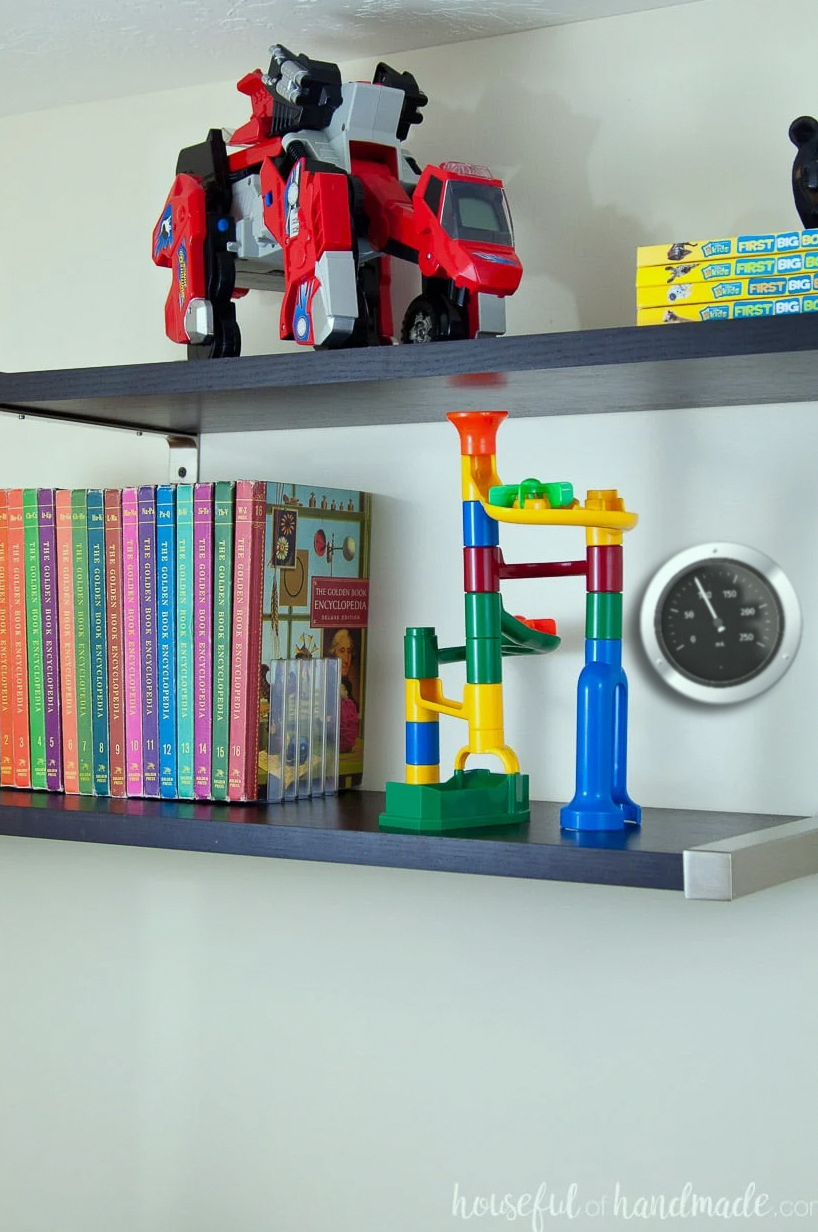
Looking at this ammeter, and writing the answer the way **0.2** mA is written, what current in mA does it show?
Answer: **100** mA
